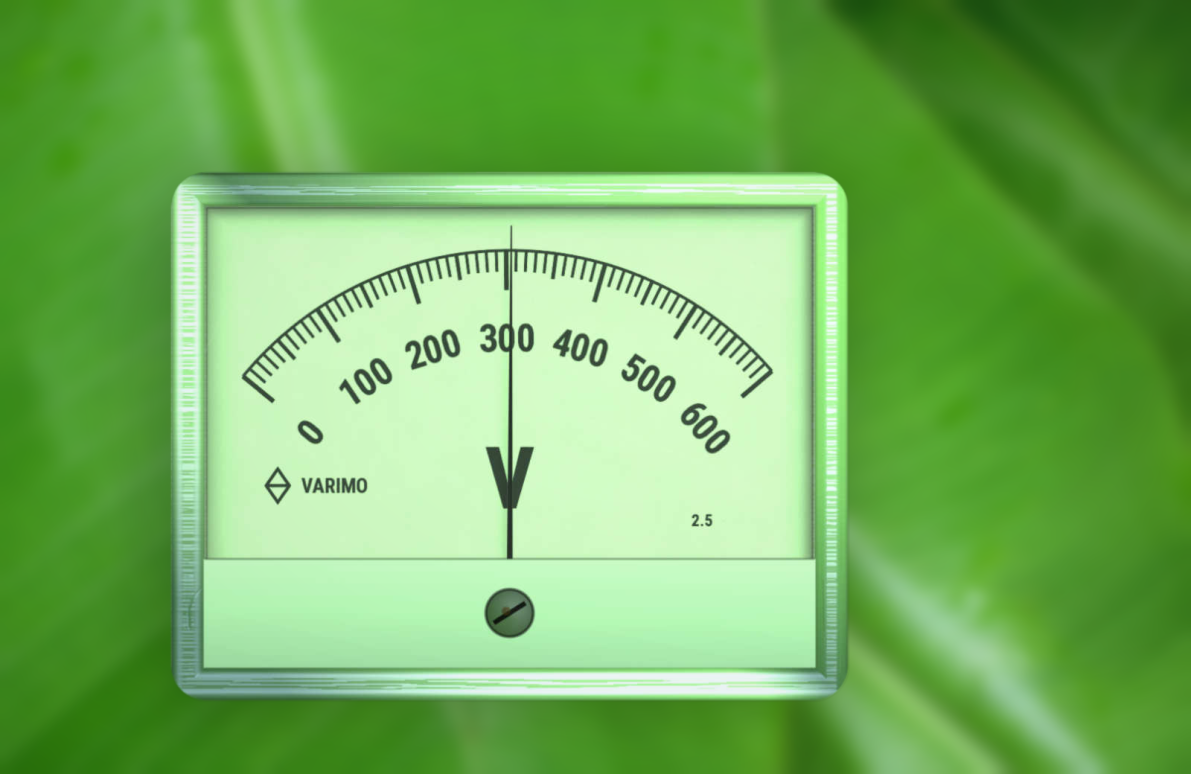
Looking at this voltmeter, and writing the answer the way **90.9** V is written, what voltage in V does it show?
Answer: **305** V
